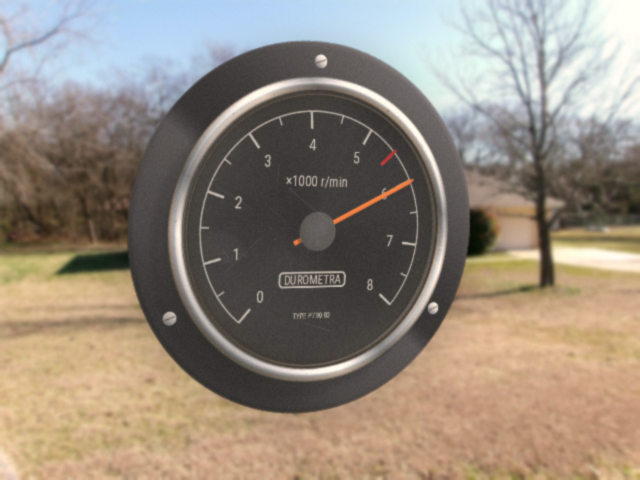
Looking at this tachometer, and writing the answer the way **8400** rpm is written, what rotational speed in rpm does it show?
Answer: **6000** rpm
